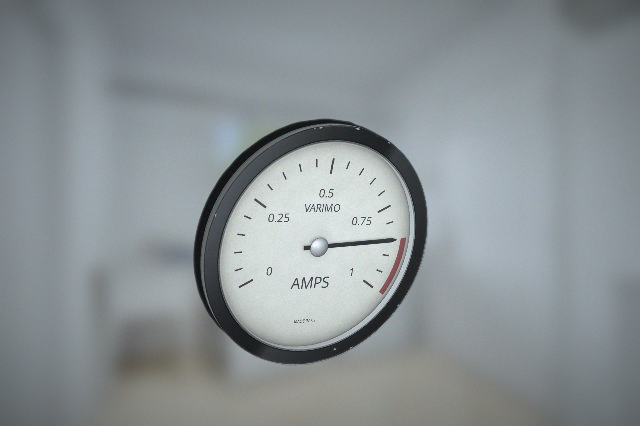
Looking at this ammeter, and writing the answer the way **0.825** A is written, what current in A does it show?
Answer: **0.85** A
